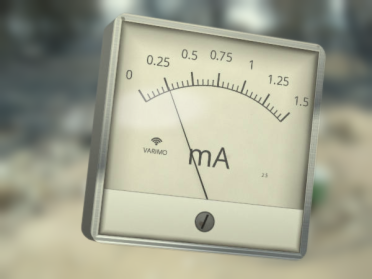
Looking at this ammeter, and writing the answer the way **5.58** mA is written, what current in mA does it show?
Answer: **0.25** mA
